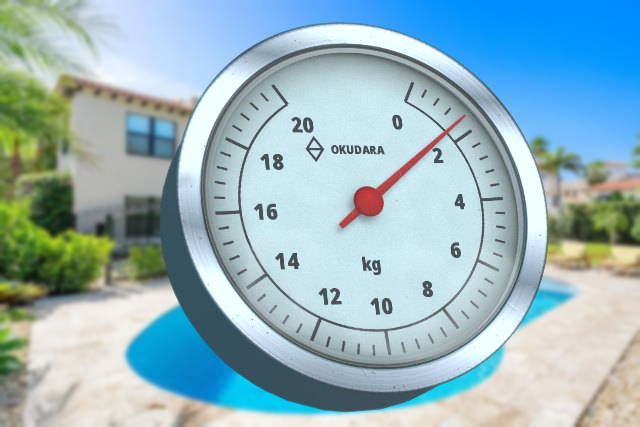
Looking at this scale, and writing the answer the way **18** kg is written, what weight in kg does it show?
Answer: **1.6** kg
